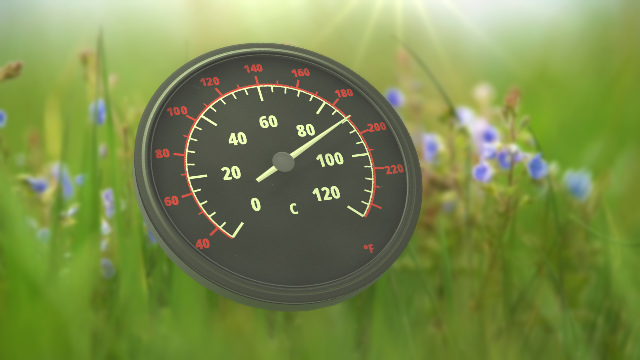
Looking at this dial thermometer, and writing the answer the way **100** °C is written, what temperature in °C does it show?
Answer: **88** °C
